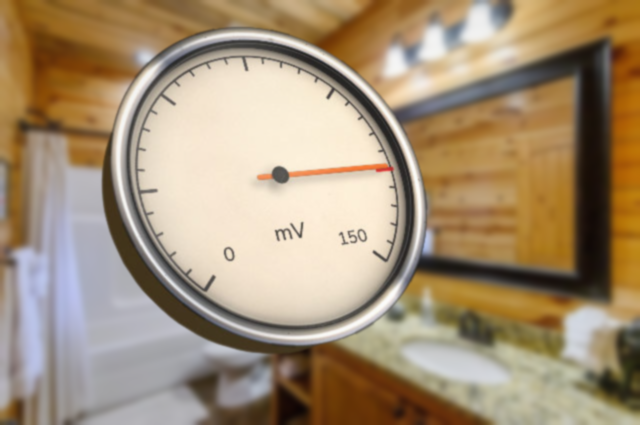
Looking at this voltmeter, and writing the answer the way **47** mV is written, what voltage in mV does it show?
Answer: **125** mV
